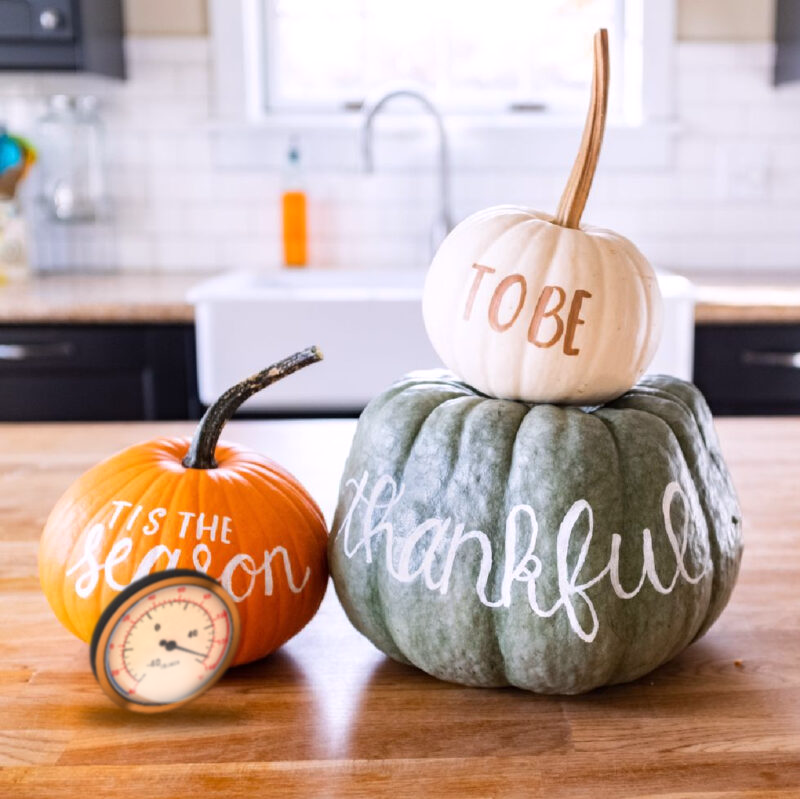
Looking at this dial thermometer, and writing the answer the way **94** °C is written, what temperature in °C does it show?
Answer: **56** °C
